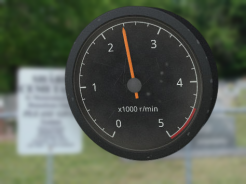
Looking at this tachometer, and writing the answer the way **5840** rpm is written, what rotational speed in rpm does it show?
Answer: **2400** rpm
